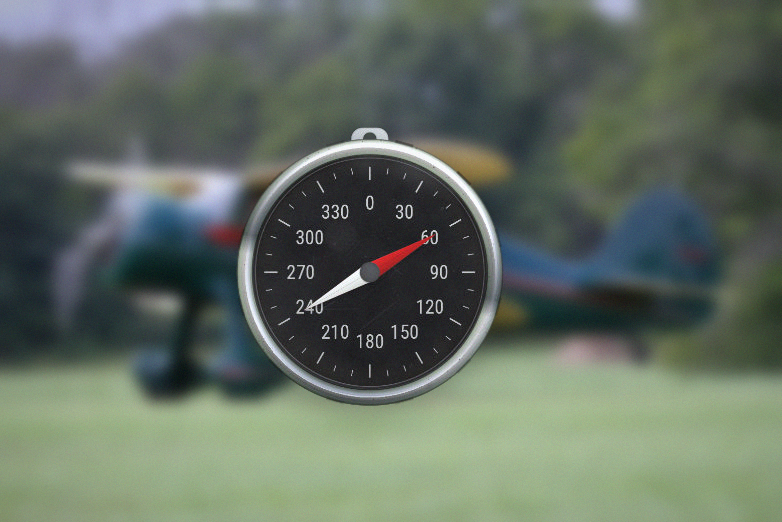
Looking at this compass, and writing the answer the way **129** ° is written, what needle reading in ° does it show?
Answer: **60** °
